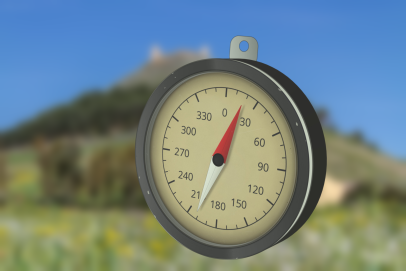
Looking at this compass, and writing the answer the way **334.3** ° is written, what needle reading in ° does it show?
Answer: **20** °
